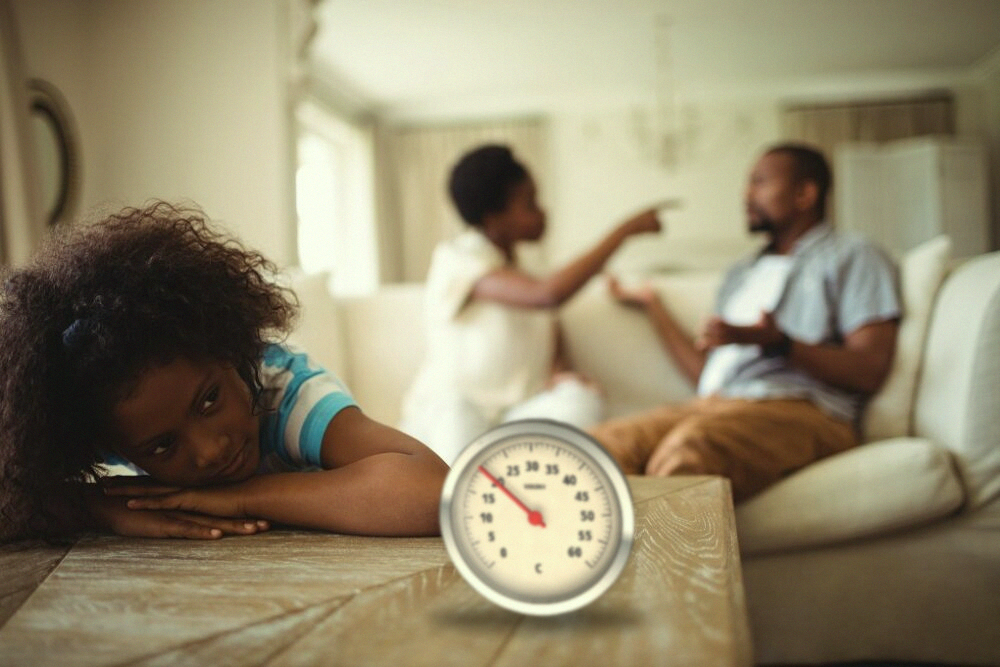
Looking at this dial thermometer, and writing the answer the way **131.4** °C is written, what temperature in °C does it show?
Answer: **20** °C
